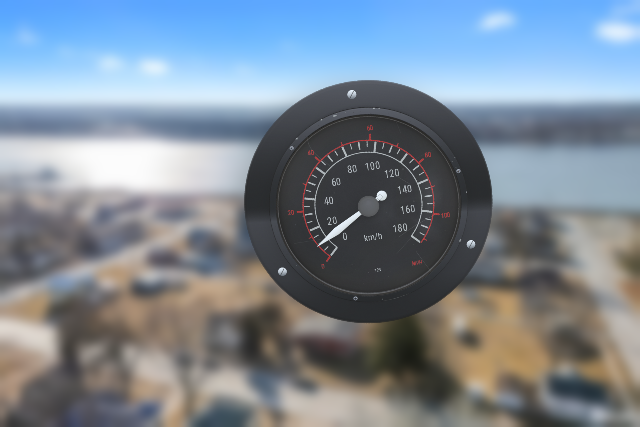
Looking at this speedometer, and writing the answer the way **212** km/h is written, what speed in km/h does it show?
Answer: **10** km/h
